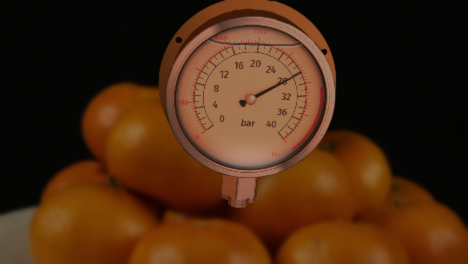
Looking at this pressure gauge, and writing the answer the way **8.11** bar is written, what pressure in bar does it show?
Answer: **28** bar
